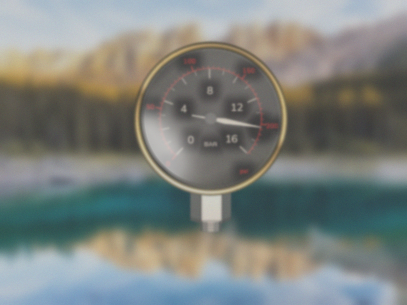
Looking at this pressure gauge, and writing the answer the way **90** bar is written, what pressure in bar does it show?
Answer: **14** bar
